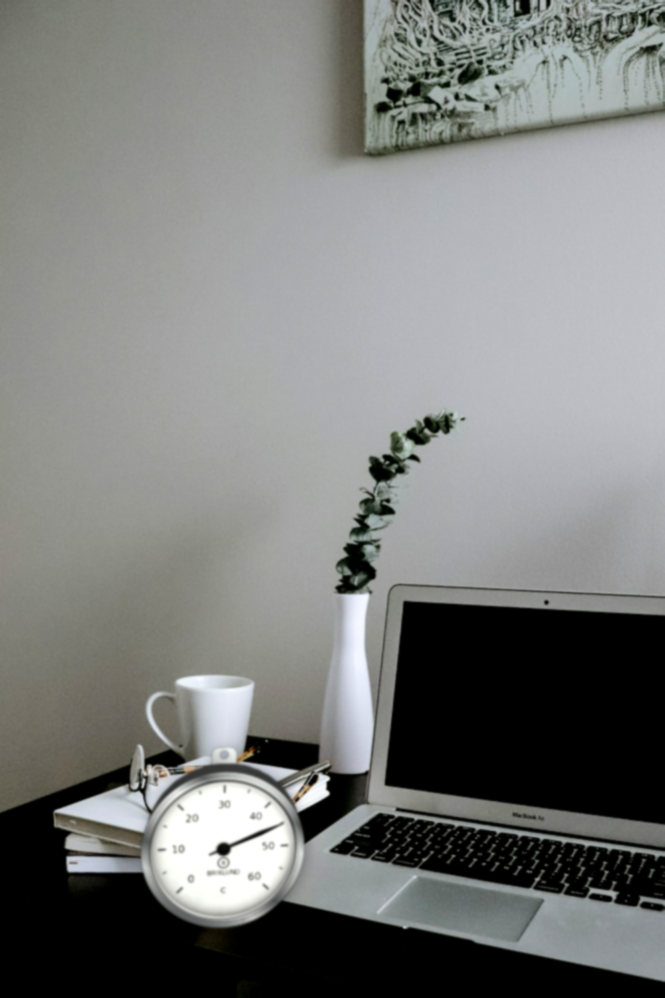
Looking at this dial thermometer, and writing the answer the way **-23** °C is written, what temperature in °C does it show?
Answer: **45** °C
